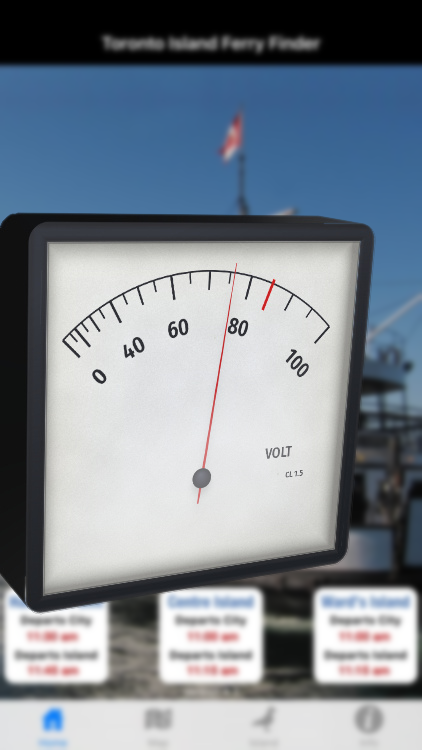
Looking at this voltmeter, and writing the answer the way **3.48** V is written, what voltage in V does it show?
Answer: **75** V
